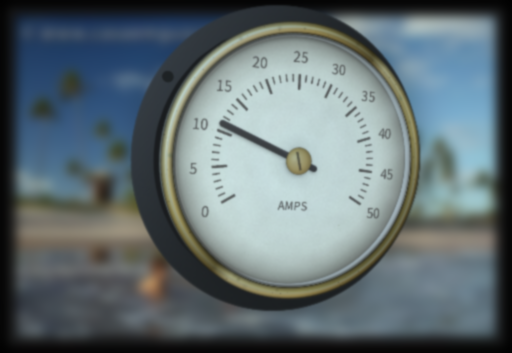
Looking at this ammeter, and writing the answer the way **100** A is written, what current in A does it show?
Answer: **11** A
